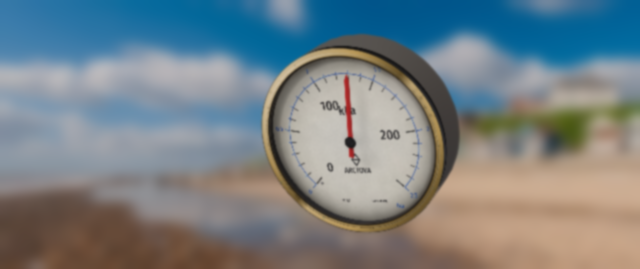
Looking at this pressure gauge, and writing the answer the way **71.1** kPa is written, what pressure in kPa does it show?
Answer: **130** kPa
